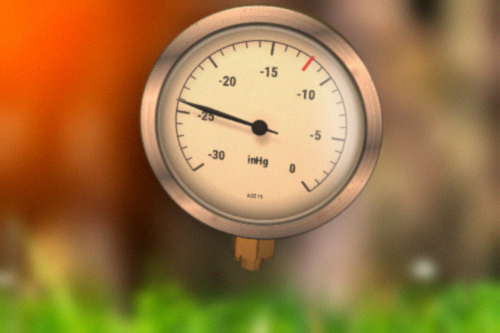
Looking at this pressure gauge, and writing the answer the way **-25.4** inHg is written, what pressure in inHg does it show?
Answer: **-24** inHg
